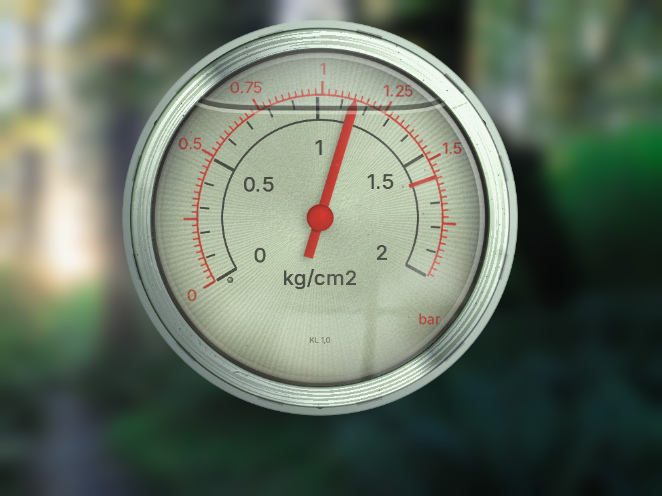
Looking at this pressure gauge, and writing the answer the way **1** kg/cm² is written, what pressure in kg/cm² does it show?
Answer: **1.15** kg/cm²
